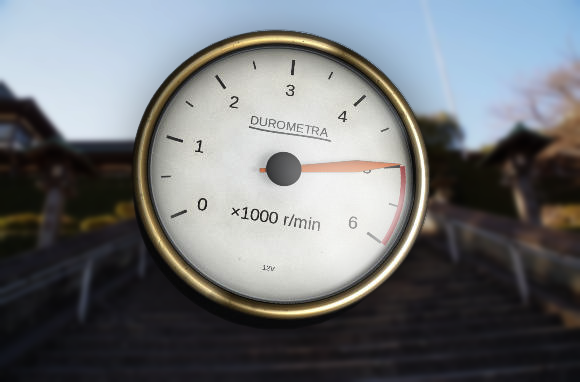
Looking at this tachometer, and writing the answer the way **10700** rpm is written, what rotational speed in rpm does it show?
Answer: **5000** rpm
